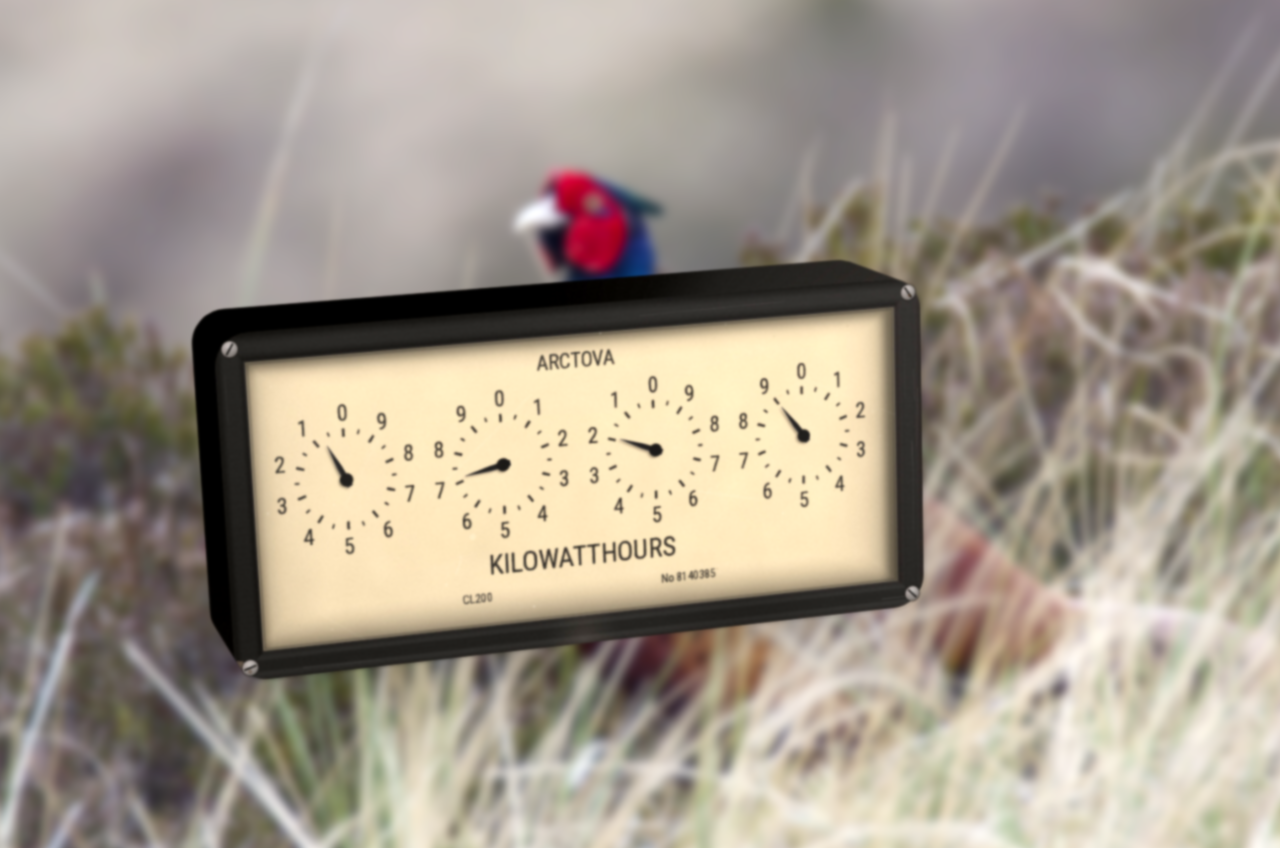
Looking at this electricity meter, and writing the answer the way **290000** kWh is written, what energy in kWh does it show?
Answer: **719** kWh
